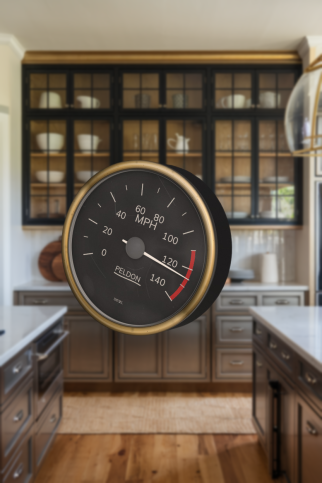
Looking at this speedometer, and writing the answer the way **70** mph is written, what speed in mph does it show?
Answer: **125** mph
